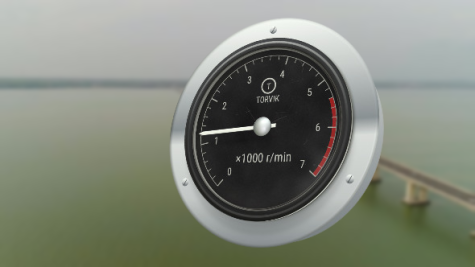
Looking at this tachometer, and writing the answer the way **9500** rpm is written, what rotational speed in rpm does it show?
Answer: **1200** rpm
